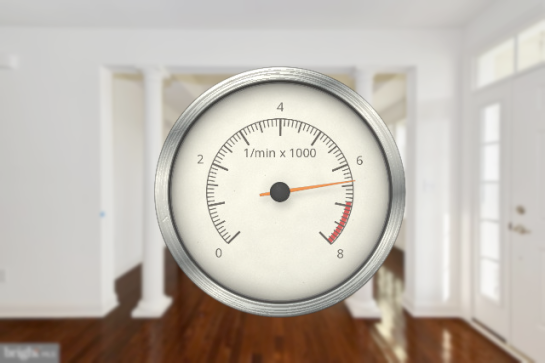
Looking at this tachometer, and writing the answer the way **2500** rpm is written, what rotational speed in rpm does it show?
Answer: **6400** rpm
